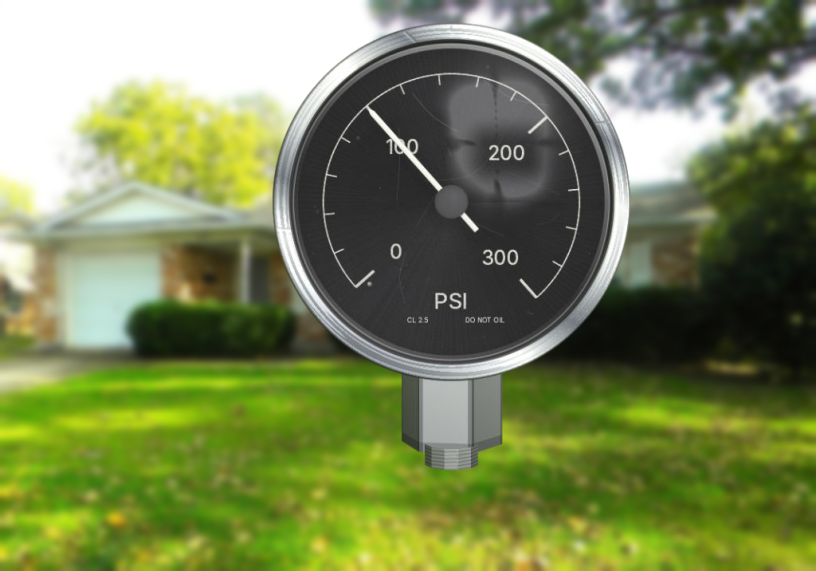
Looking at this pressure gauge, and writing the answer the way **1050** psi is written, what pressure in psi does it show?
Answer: **100** psi
